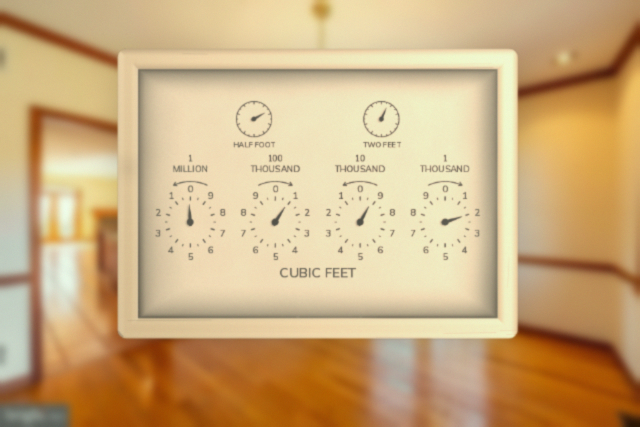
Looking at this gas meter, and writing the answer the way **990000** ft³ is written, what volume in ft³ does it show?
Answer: **9200** ft³
